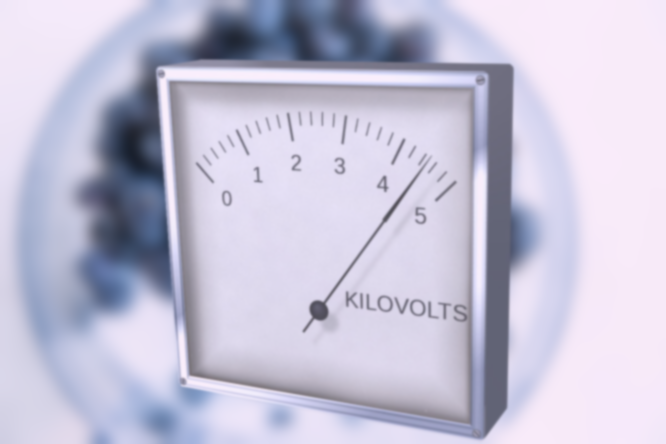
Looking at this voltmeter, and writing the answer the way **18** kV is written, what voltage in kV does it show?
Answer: **4.5** kV
